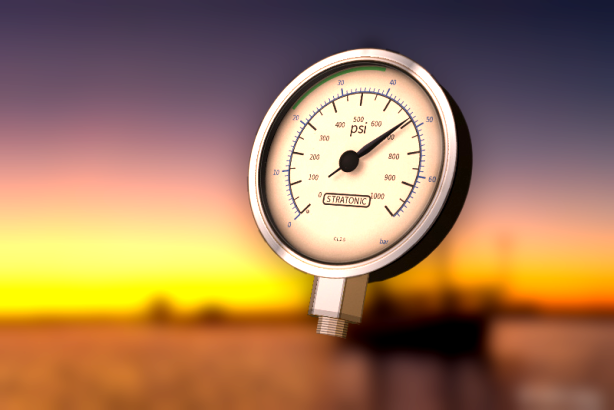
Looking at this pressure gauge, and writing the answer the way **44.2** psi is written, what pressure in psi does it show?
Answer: **700** psi
